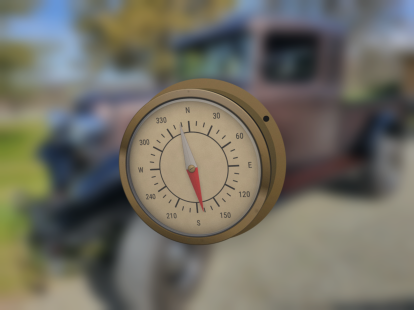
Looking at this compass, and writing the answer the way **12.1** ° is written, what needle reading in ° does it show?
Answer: **170** °
